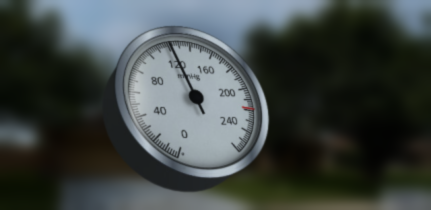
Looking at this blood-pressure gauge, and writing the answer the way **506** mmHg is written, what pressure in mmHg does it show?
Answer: **120** mmHg
